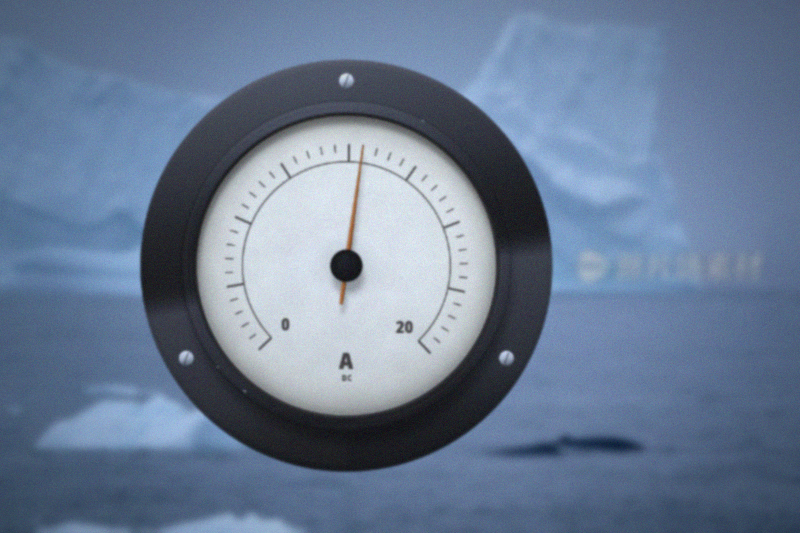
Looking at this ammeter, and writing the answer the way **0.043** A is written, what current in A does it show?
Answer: **10.5** A
